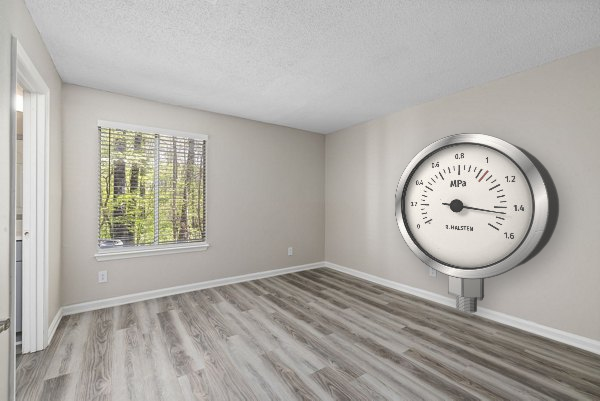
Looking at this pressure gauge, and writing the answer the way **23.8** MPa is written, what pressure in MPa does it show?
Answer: **1.45** MPa
